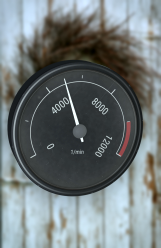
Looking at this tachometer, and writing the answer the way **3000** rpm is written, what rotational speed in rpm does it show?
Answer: **5000** rpm
